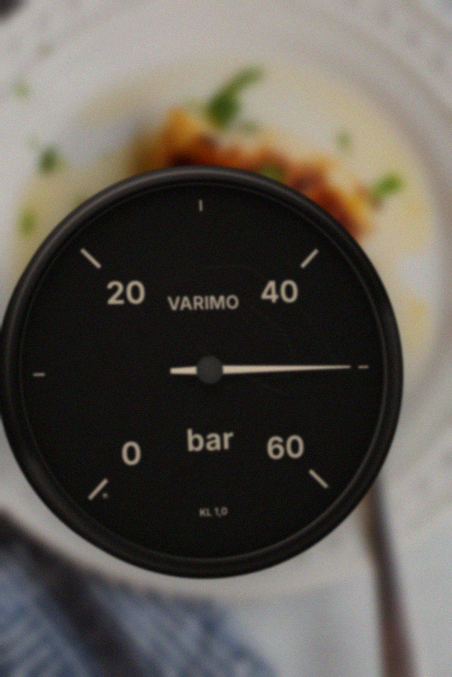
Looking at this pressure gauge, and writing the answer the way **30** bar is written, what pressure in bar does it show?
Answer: **50** bar
